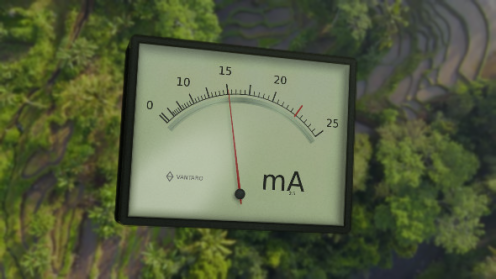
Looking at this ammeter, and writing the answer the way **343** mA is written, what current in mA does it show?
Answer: **15** mA
